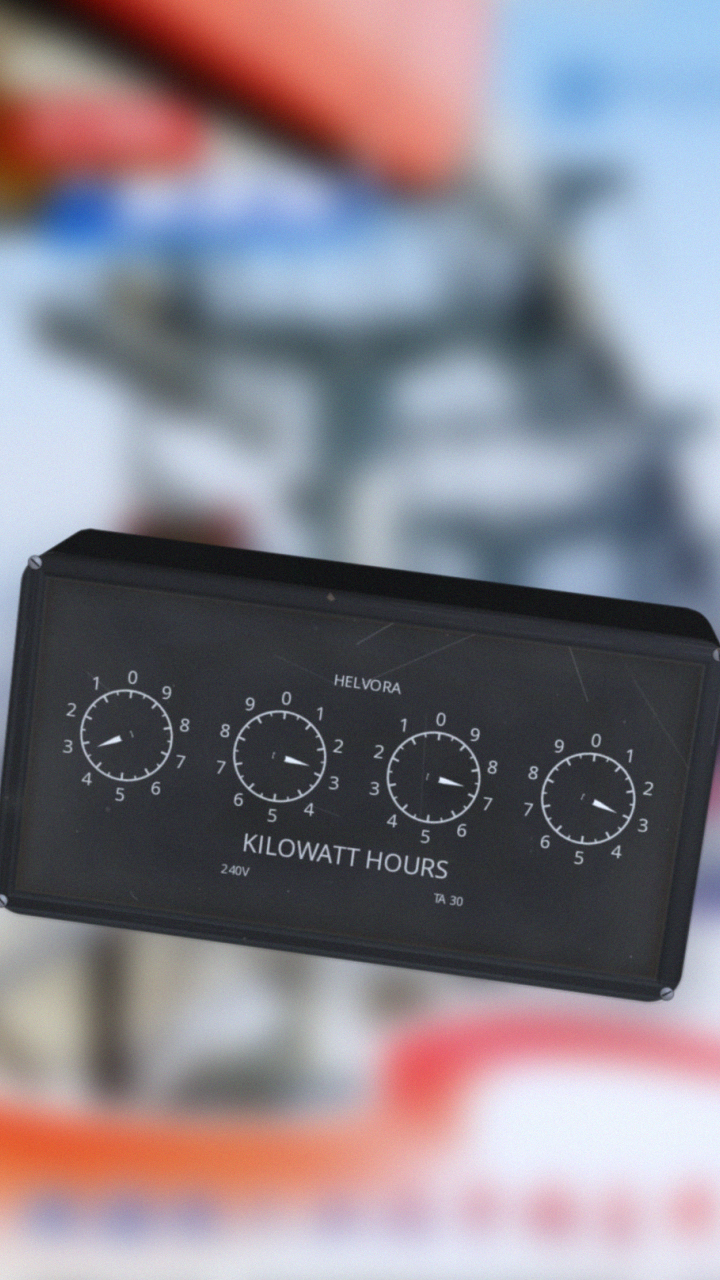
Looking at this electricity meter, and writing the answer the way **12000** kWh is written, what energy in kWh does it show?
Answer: **3273** kWh
